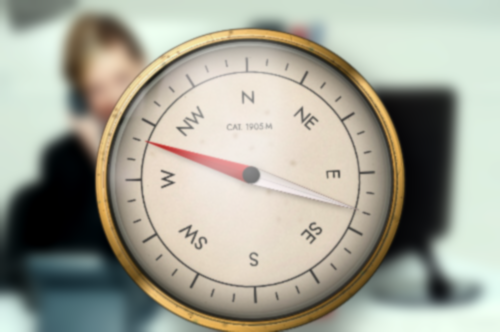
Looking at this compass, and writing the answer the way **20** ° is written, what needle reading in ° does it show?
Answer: **290** °
